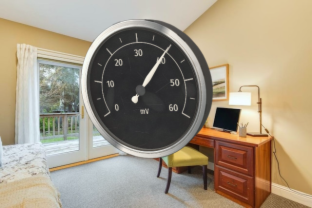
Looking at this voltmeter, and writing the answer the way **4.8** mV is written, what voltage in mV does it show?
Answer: **40** mV
